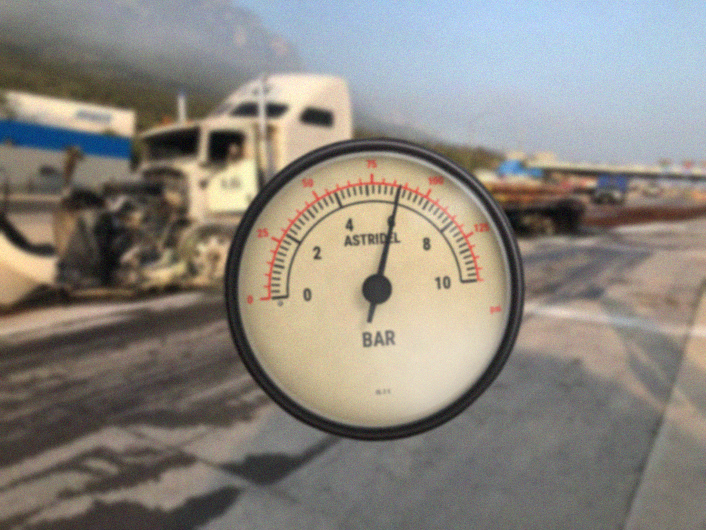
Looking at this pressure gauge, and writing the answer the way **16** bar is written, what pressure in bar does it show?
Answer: **6** bar
